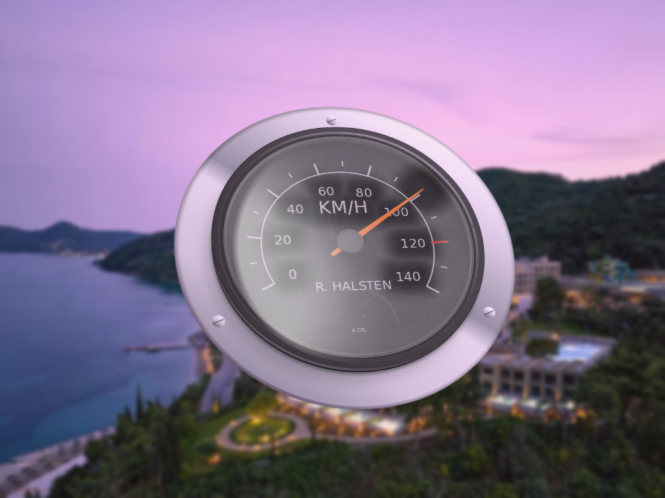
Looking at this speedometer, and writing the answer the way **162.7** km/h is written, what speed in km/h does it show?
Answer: **100** km/h
